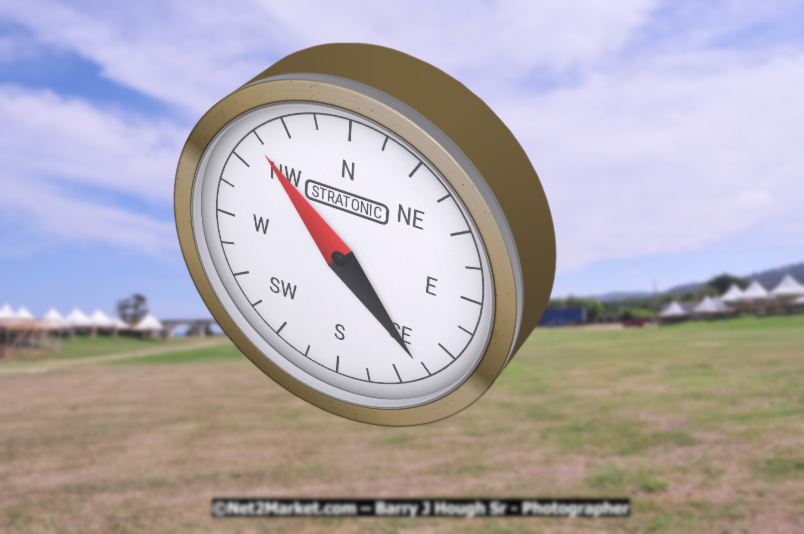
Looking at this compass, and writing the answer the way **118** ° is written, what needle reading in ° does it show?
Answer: **315** °
